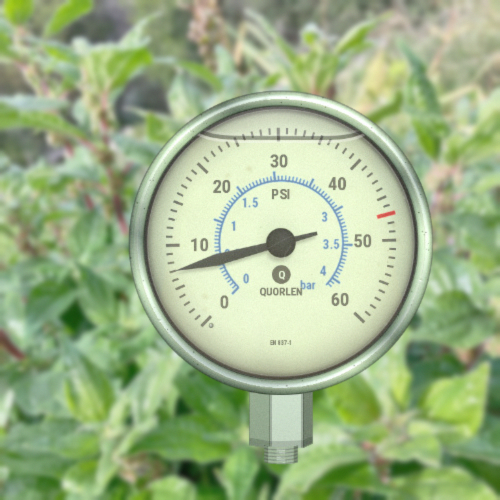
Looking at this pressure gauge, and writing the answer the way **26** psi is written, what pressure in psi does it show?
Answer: **7** psi
